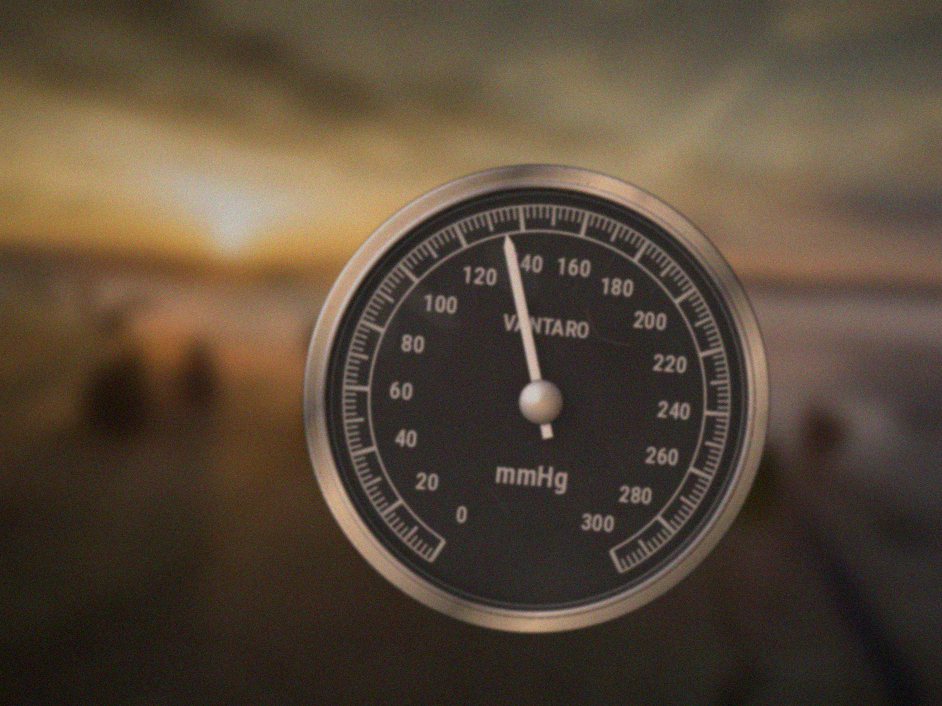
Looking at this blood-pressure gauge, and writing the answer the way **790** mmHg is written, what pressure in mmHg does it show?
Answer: **134** mmHg
